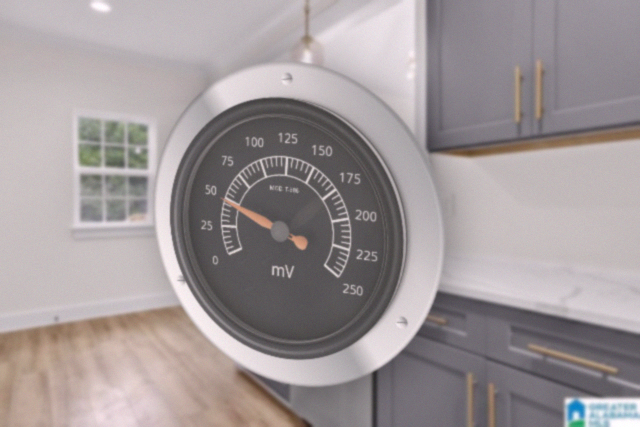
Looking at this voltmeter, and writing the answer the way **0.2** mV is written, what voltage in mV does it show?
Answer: **50** mV
